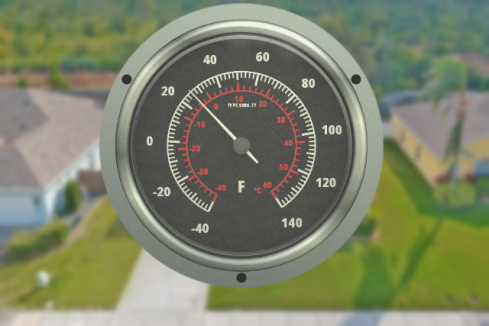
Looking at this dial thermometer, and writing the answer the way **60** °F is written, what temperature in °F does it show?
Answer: **26** °F
